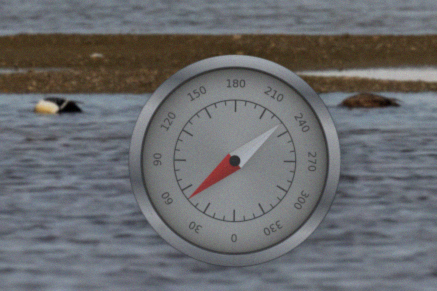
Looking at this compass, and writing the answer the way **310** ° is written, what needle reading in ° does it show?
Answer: **50** °
